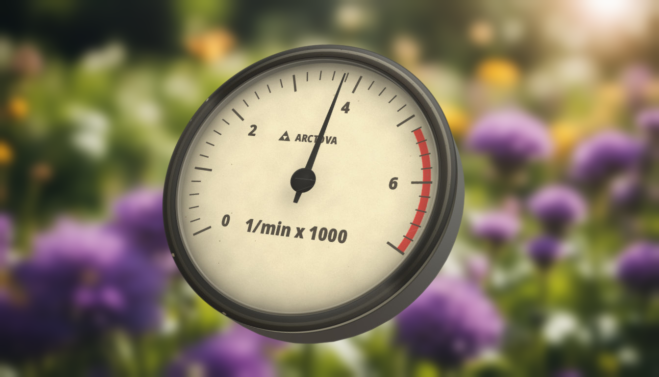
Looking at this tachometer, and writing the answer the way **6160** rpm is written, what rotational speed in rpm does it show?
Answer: **3800** rpm
